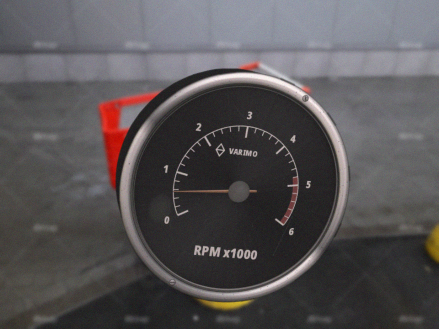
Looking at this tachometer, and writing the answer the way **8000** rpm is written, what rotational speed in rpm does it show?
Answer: **600** rpm
